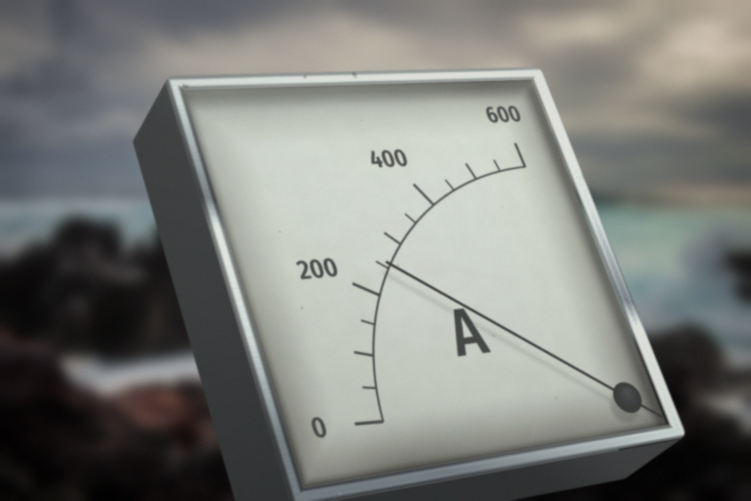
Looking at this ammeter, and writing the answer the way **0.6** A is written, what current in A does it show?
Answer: **250** A
